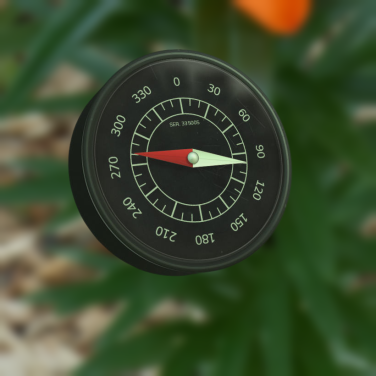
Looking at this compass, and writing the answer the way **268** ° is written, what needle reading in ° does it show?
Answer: **280** °
